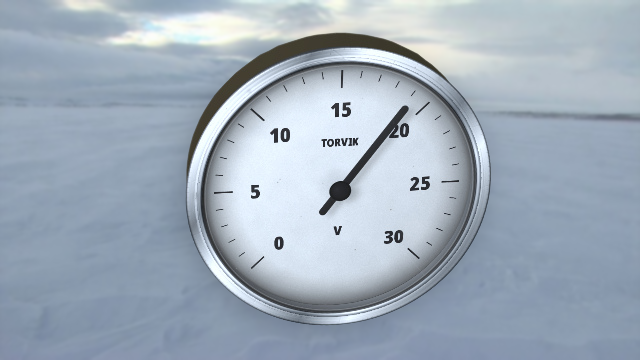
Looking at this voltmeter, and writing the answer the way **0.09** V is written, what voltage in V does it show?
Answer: **19** V
